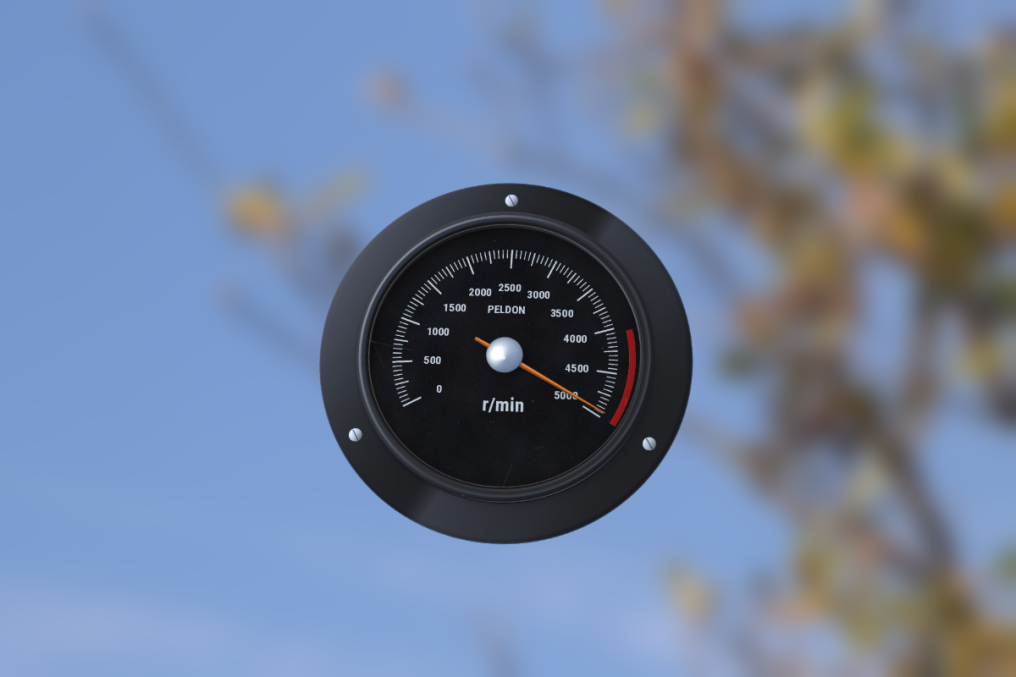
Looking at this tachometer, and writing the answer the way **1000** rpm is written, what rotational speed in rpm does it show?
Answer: **4950** rpm
